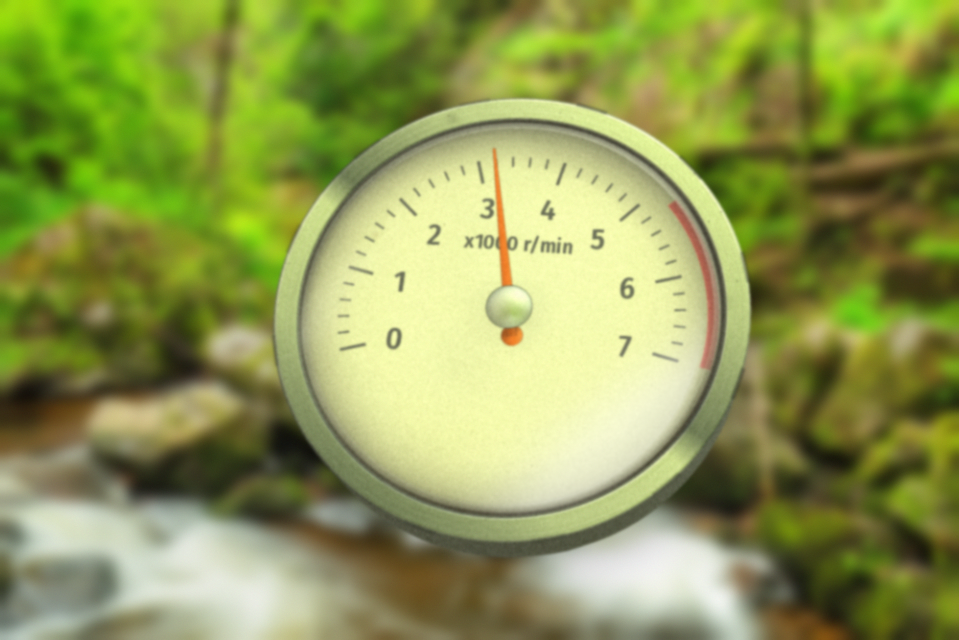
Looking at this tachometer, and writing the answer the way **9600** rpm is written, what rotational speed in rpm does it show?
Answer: **3200** rpm
